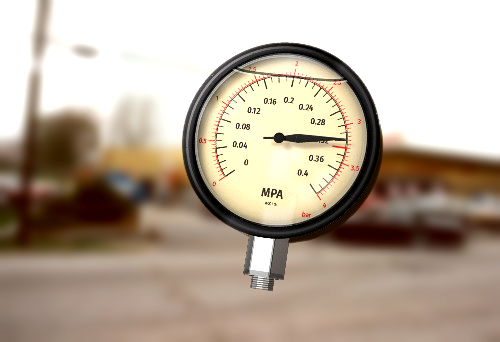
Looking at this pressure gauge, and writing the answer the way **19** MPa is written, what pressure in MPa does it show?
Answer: **0.32** MPa
